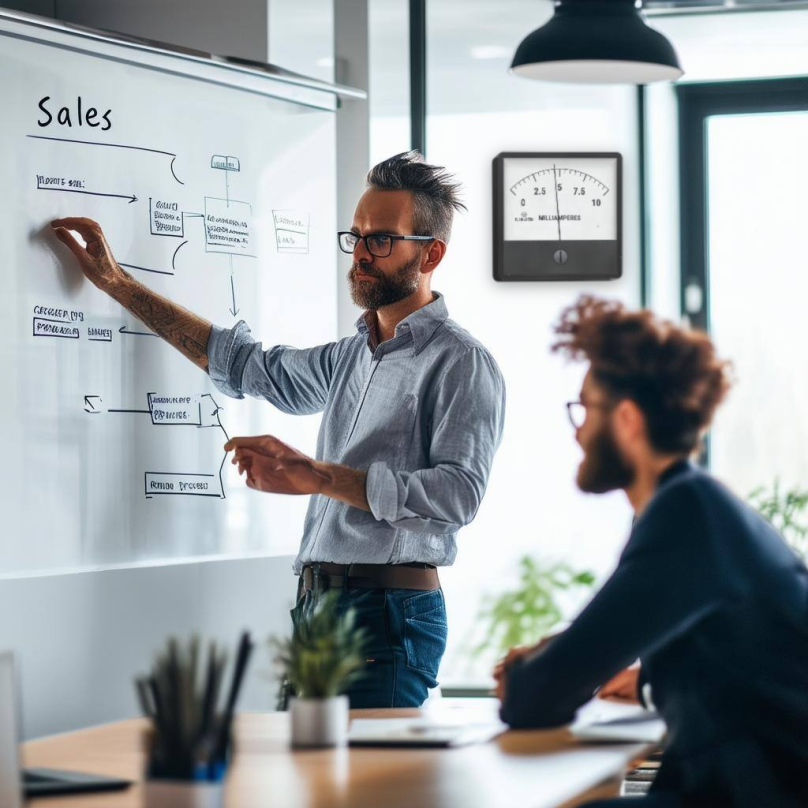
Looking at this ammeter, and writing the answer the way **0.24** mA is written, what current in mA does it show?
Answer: **4.5** mA
